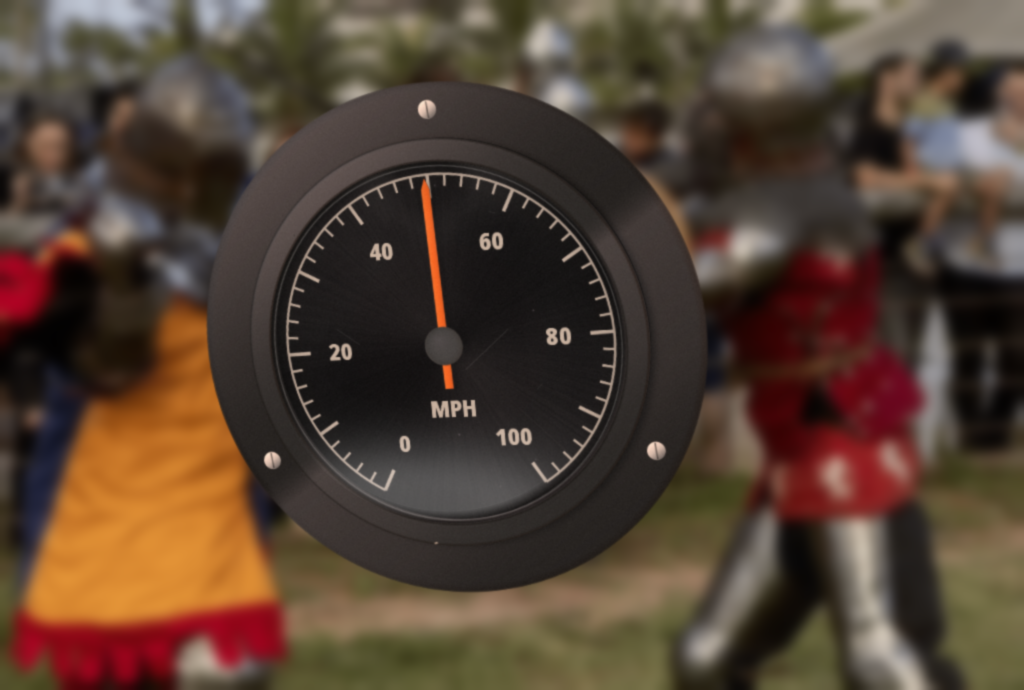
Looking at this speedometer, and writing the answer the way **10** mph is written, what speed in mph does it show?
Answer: **50** mph
